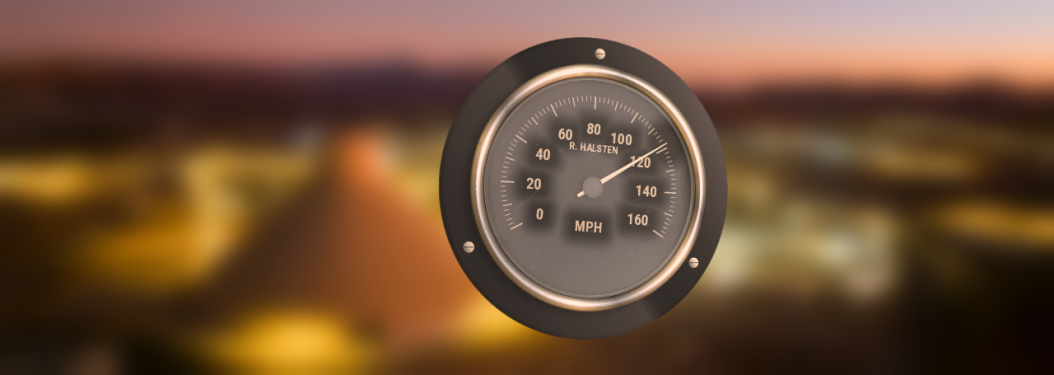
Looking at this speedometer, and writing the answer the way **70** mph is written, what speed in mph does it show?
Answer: **118** mph
